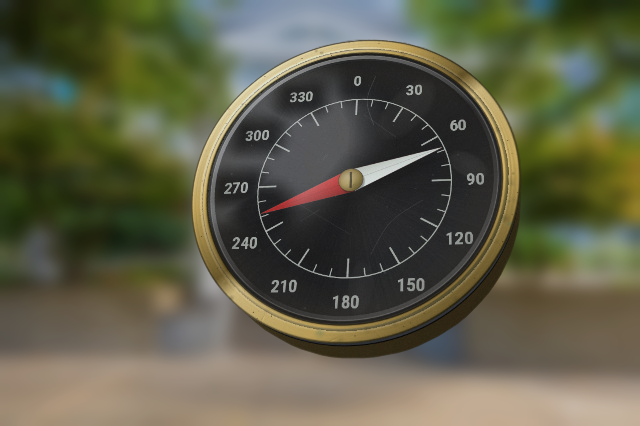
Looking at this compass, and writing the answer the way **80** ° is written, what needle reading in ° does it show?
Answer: **250** °
